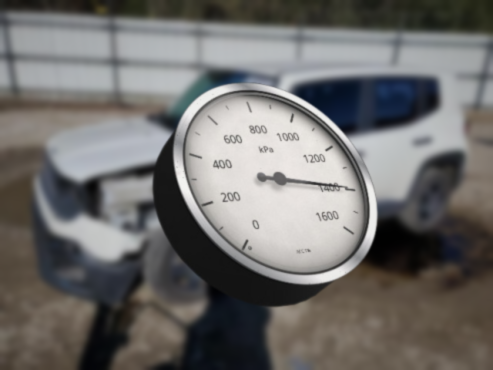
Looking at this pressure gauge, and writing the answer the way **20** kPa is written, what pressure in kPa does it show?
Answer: **1400** kPa
